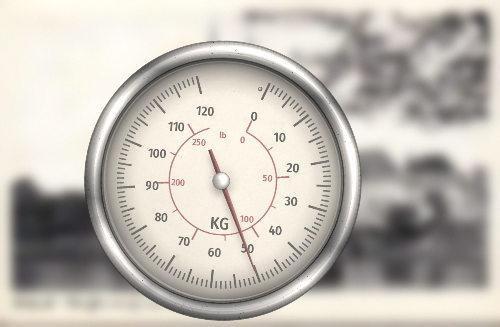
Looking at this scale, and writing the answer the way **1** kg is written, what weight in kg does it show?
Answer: **50** kg
